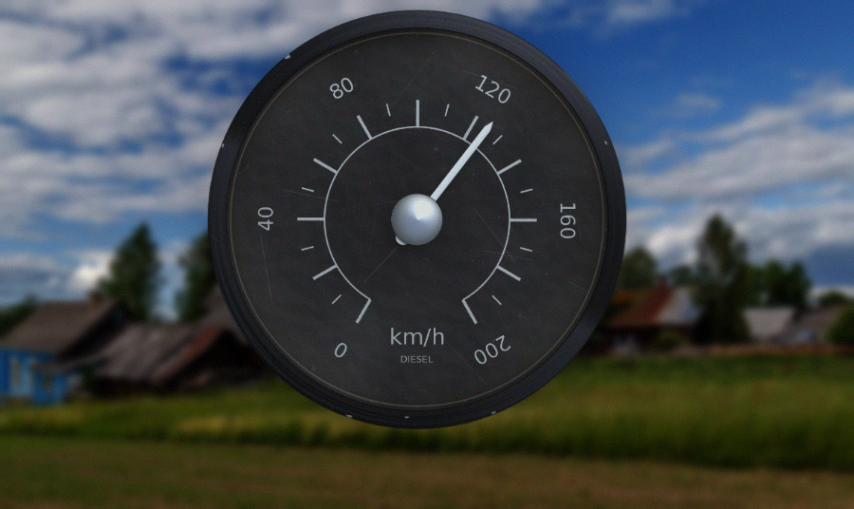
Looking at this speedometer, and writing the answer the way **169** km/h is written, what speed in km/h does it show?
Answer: **125** km/h
